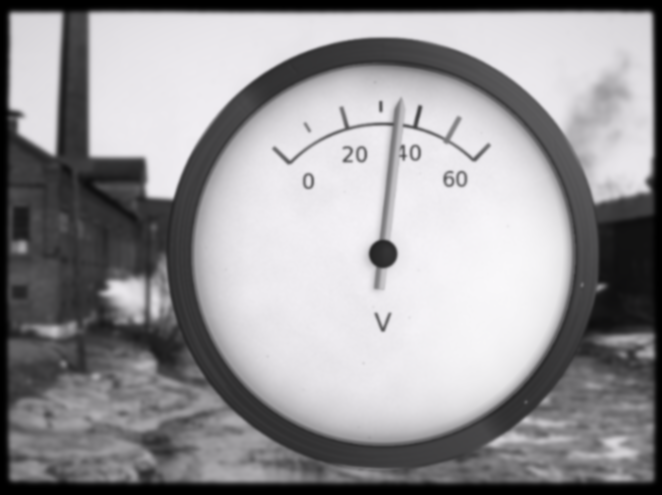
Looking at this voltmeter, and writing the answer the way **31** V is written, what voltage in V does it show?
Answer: **35** V
